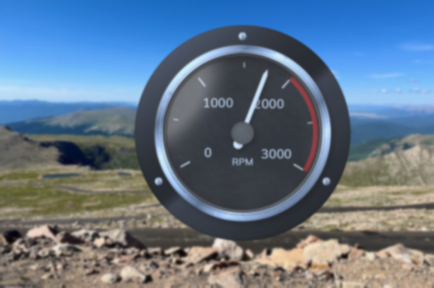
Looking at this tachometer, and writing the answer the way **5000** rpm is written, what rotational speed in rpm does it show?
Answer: **1750** rpm
